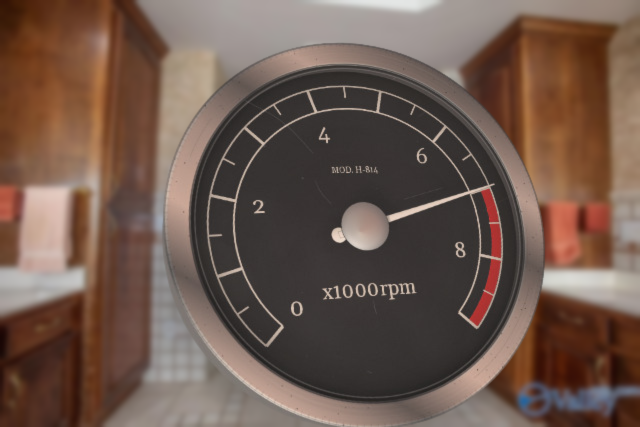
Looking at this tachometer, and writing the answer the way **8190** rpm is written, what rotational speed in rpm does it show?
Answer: **7000** rpm
